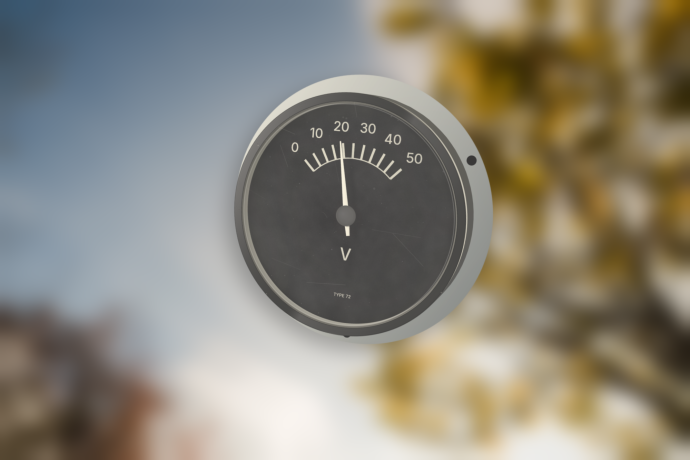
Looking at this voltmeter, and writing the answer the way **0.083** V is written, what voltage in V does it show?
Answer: **20** V
